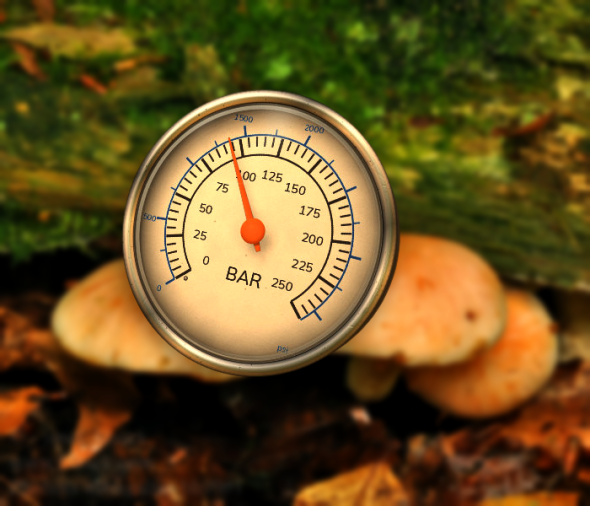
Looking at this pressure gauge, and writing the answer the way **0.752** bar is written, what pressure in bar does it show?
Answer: **95** bar
